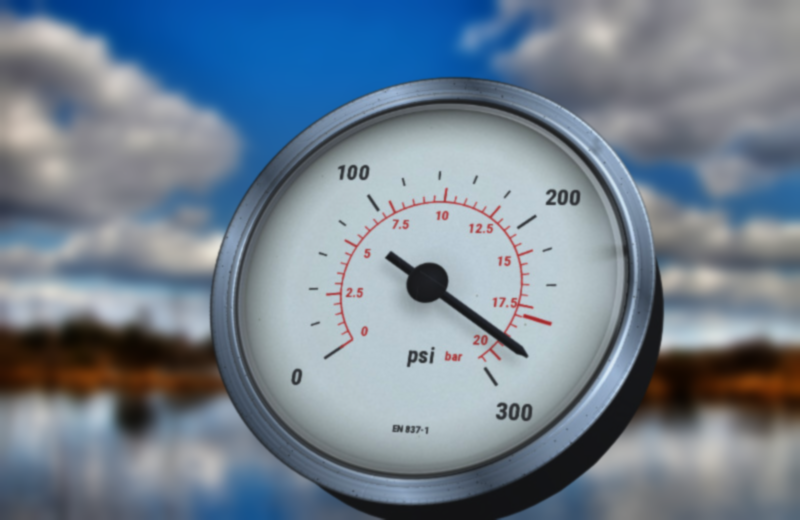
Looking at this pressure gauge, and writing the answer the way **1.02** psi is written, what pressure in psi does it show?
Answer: **280** psi
